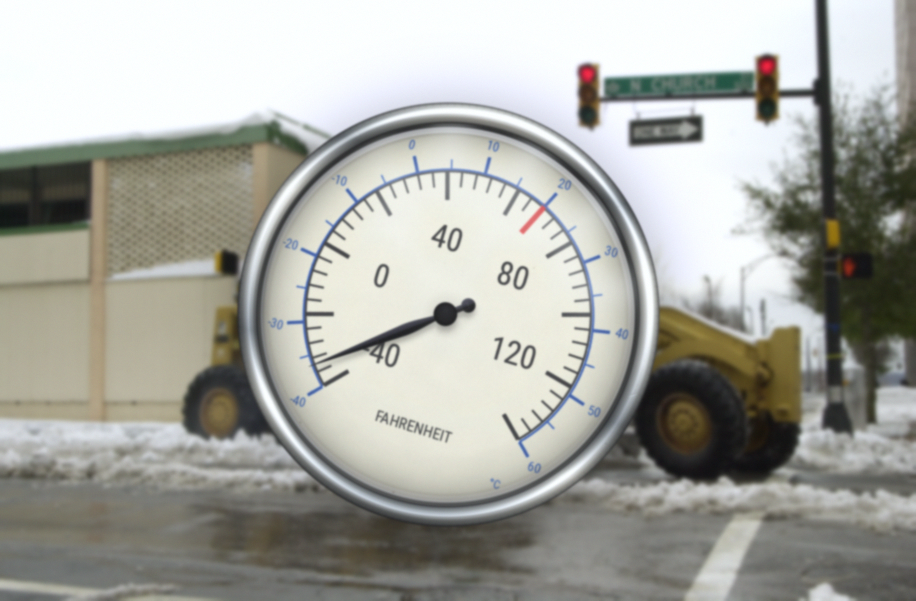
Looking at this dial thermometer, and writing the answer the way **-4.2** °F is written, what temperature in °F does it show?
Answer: **-34** °F
